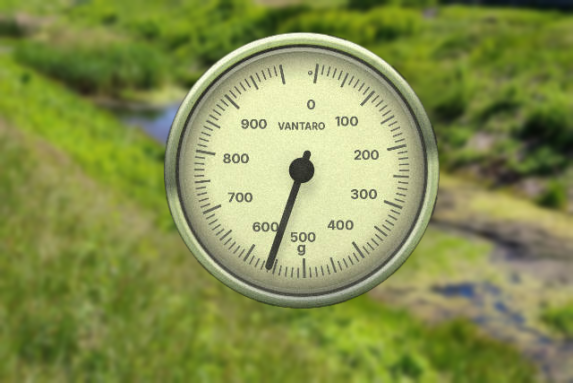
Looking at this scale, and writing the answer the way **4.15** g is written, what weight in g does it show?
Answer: **560** g
